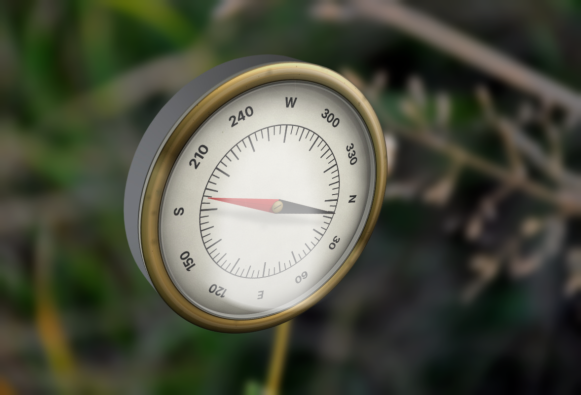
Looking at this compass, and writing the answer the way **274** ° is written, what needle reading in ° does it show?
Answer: **190** °
